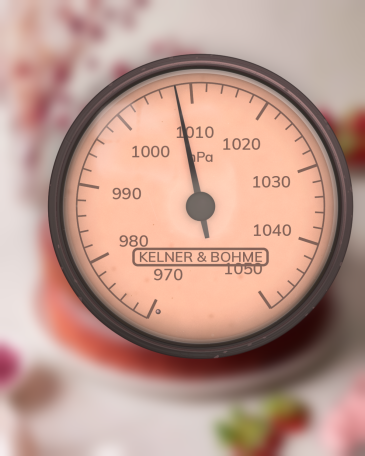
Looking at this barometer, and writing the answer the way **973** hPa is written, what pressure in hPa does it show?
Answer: **1008** hPa
